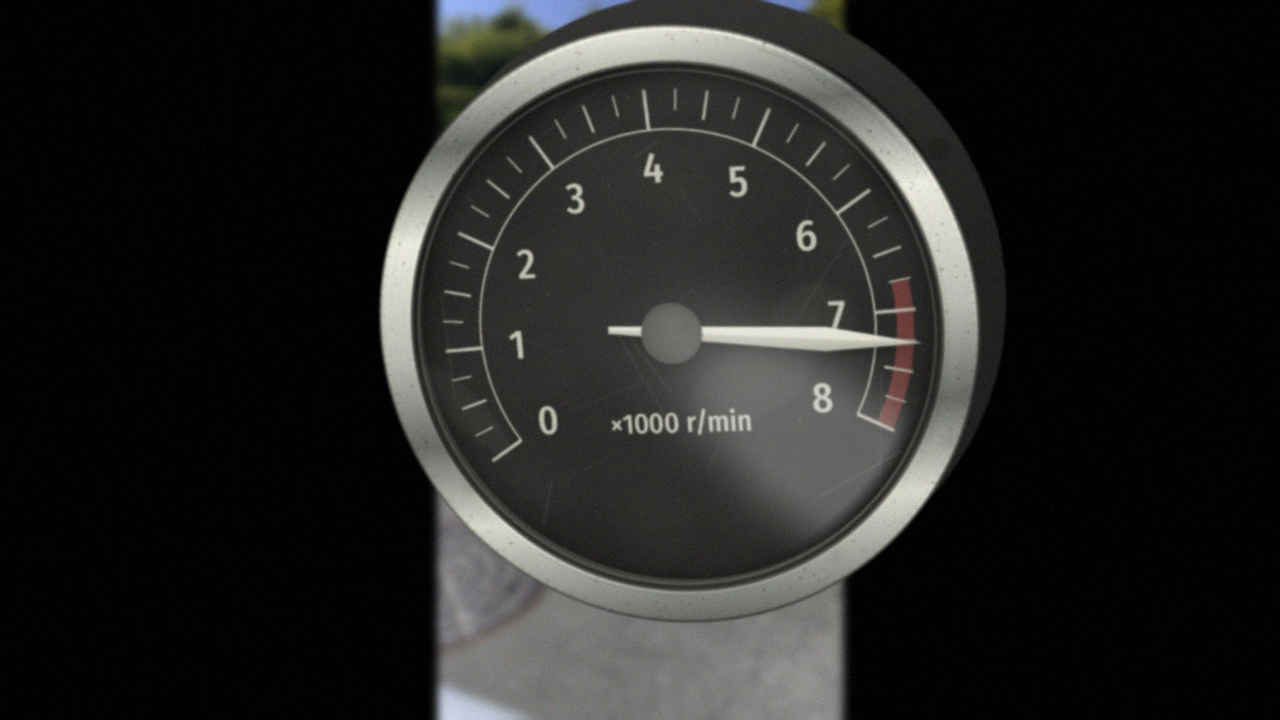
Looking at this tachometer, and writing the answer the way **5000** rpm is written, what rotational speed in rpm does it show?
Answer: **7250** rpm
